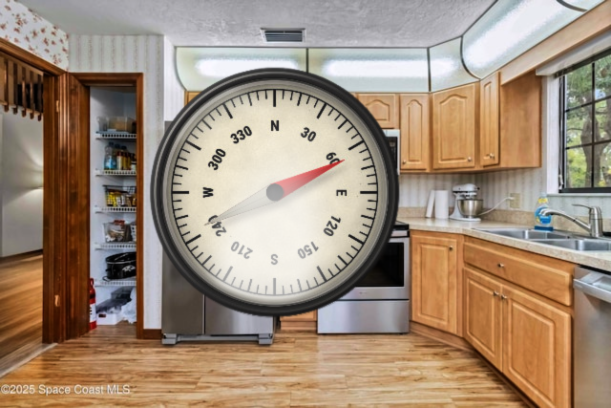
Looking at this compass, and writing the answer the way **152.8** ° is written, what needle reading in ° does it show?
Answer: **65** °
